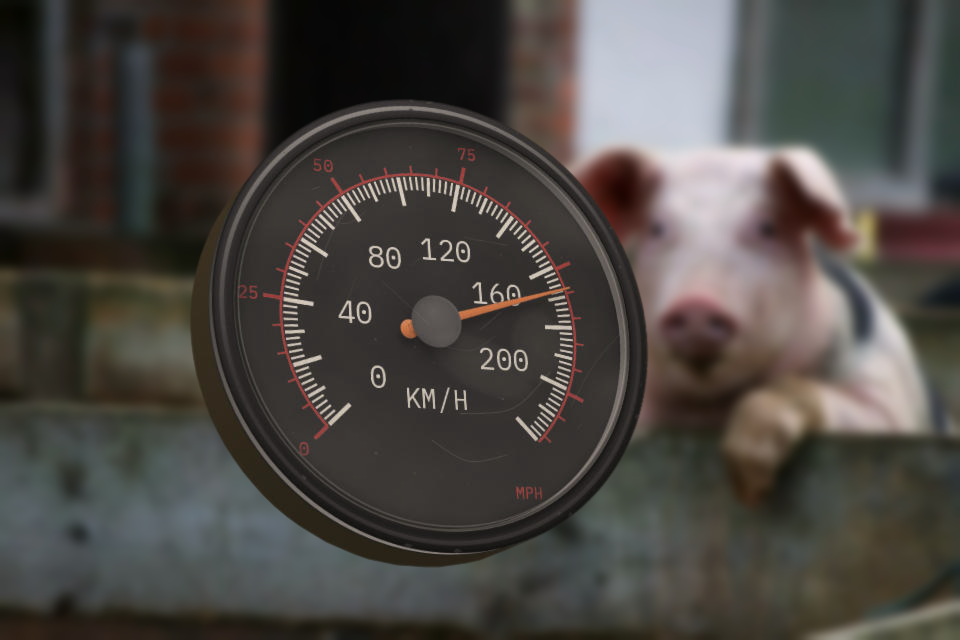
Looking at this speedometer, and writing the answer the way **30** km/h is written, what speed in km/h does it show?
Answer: **168** km/h
